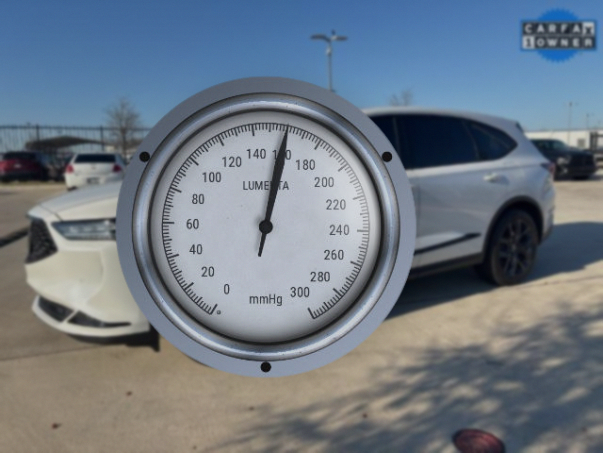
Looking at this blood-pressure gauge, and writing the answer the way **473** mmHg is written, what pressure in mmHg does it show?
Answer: **160** mmHg
